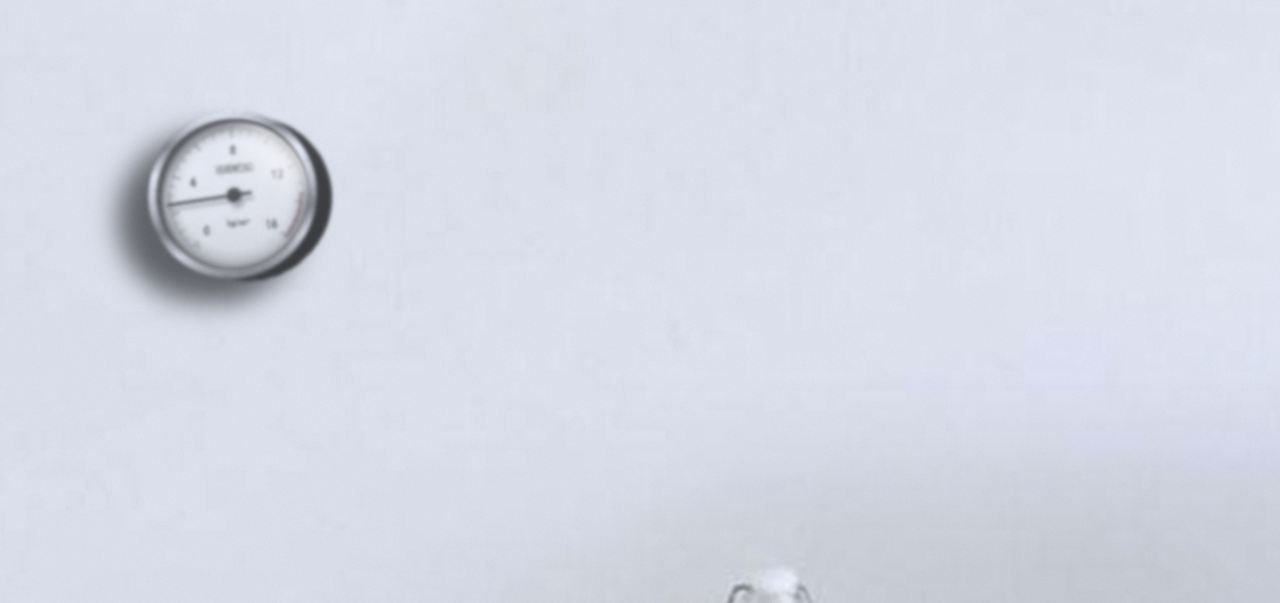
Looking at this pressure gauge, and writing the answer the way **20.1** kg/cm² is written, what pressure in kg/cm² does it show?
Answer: **2.5** kg/cm²
